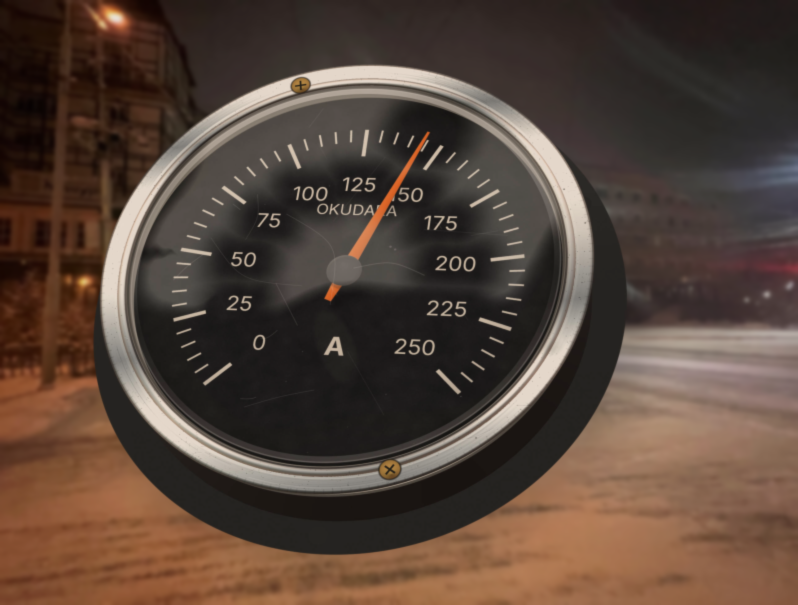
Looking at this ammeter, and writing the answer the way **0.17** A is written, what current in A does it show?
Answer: **145** A
